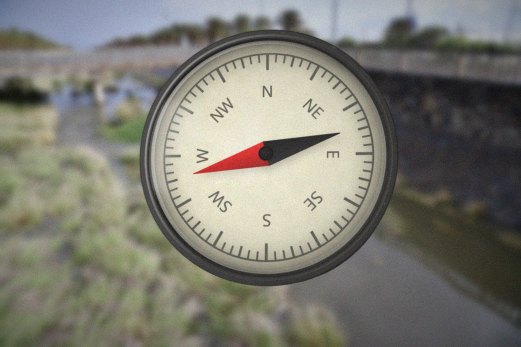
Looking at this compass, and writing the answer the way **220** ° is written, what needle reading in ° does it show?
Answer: **255** °
